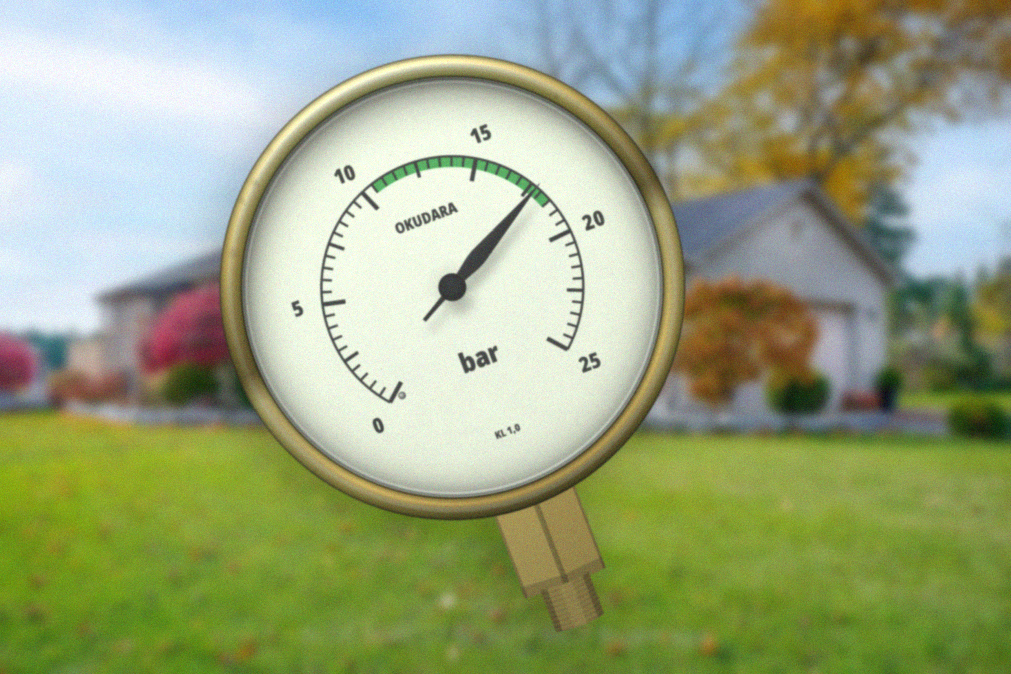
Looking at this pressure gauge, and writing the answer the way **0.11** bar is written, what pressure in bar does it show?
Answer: **17.75** bar
